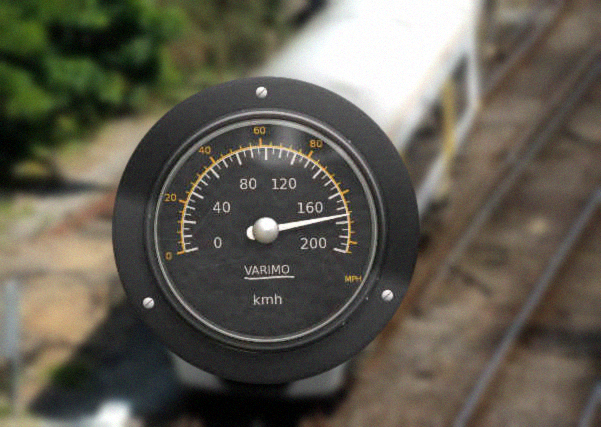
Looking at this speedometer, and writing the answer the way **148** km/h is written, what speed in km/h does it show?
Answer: **175** km/h
